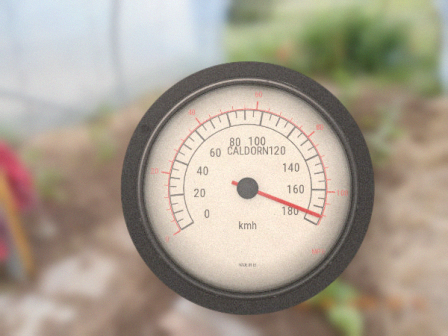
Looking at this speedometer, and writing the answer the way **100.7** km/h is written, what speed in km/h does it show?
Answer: **175** km/h
